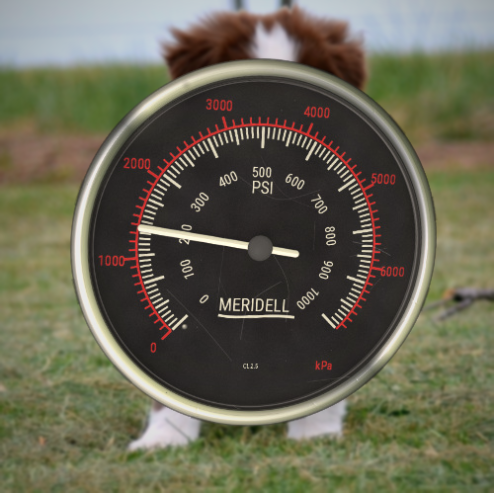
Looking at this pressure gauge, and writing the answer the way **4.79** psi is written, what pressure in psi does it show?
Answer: **200** psi
